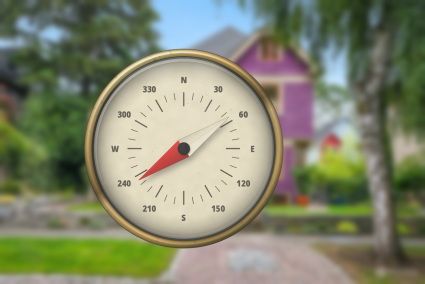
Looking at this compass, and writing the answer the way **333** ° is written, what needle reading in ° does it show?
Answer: **235** °
